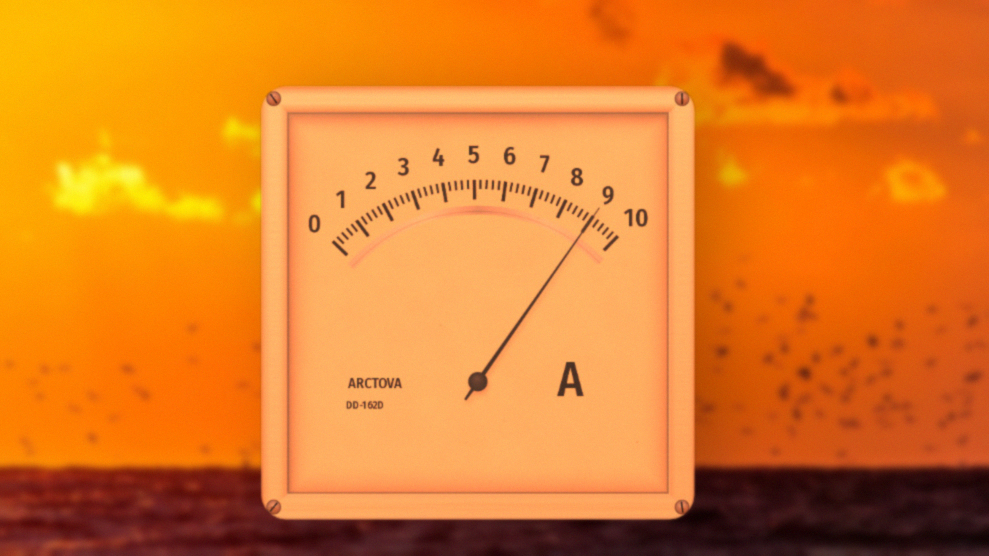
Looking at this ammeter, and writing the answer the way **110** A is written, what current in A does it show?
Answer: **9** A
